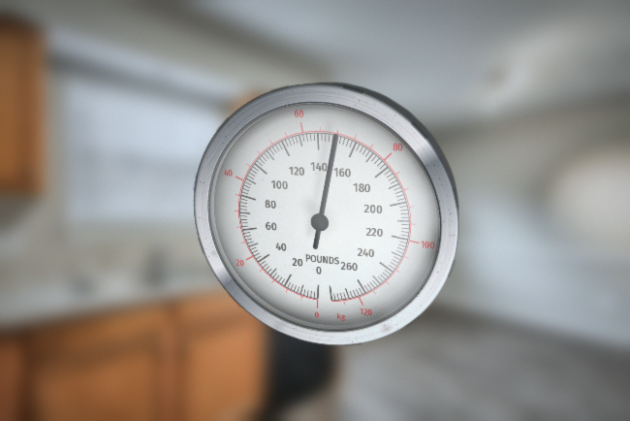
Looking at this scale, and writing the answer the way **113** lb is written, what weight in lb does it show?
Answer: **150** lb
